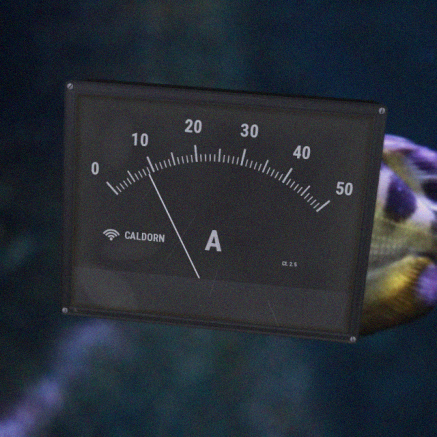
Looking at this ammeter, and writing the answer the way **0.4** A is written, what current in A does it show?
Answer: **9** A
